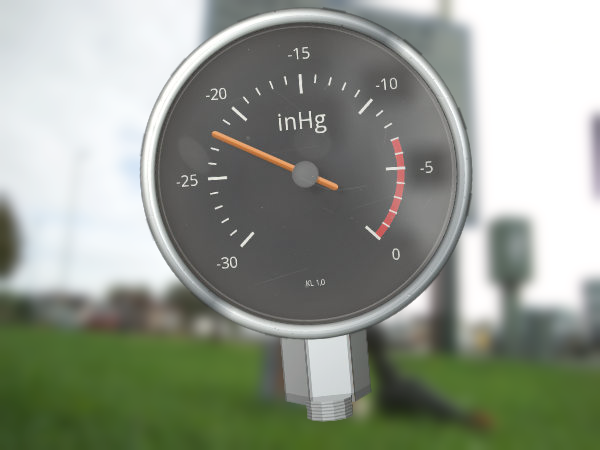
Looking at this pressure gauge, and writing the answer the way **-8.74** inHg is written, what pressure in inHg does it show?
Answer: **-22** inHg
